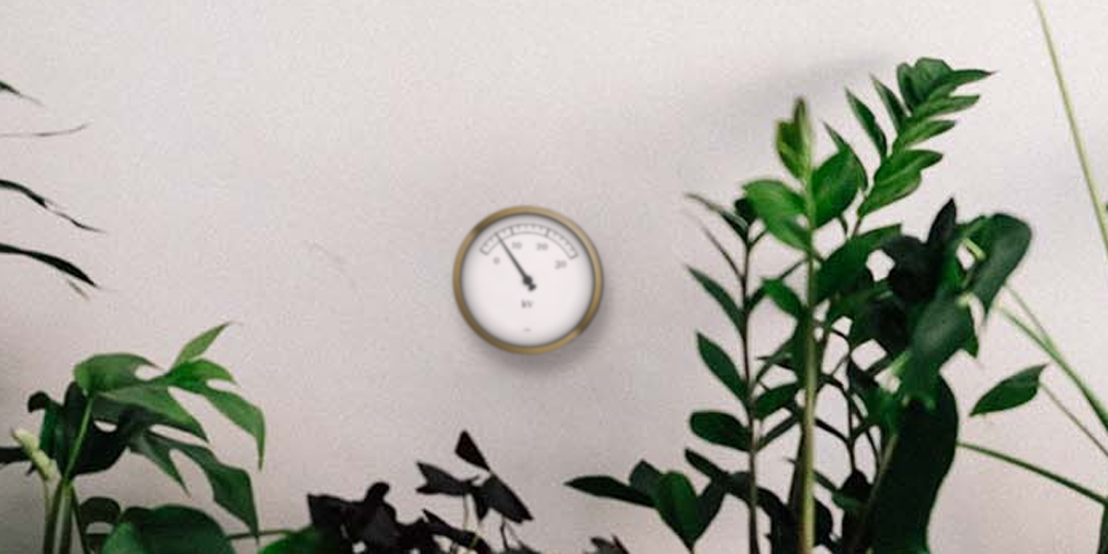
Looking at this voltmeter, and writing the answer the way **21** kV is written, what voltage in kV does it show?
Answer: **6** kV
